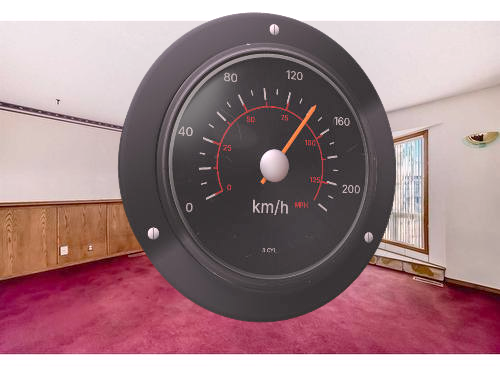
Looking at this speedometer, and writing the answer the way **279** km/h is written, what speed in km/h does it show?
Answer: **140** km/h
